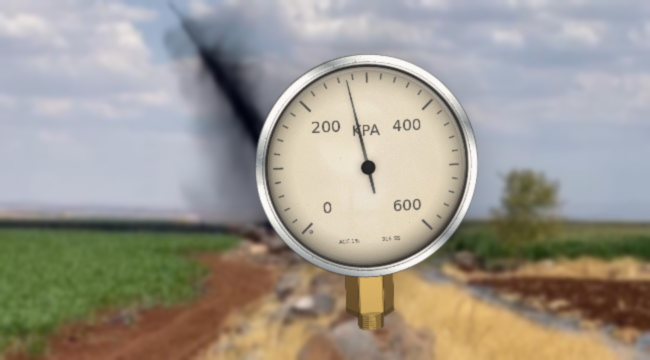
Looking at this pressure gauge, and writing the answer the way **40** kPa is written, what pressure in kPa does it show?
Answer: **270** kPa
